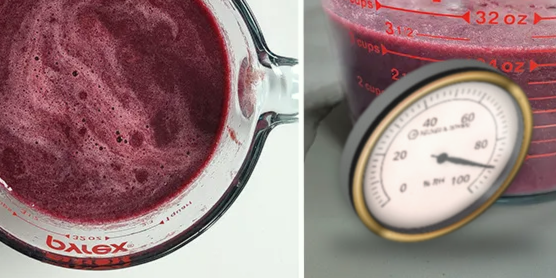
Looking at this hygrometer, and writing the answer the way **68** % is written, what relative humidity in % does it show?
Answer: **90** %
